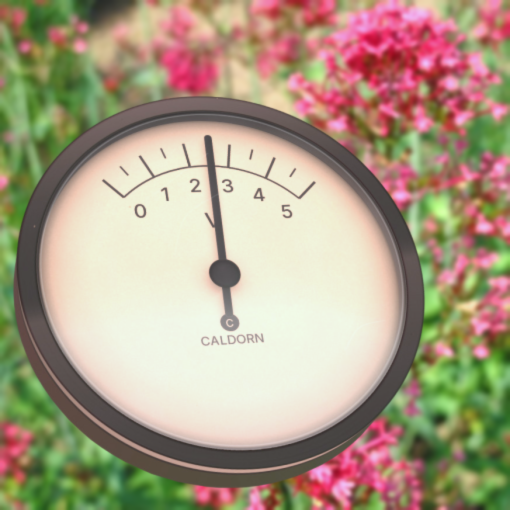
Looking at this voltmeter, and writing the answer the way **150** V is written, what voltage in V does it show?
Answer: **2.5** V
